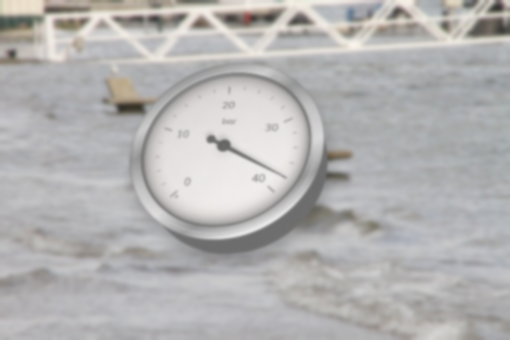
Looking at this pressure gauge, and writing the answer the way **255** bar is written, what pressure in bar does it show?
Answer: **38** bar
